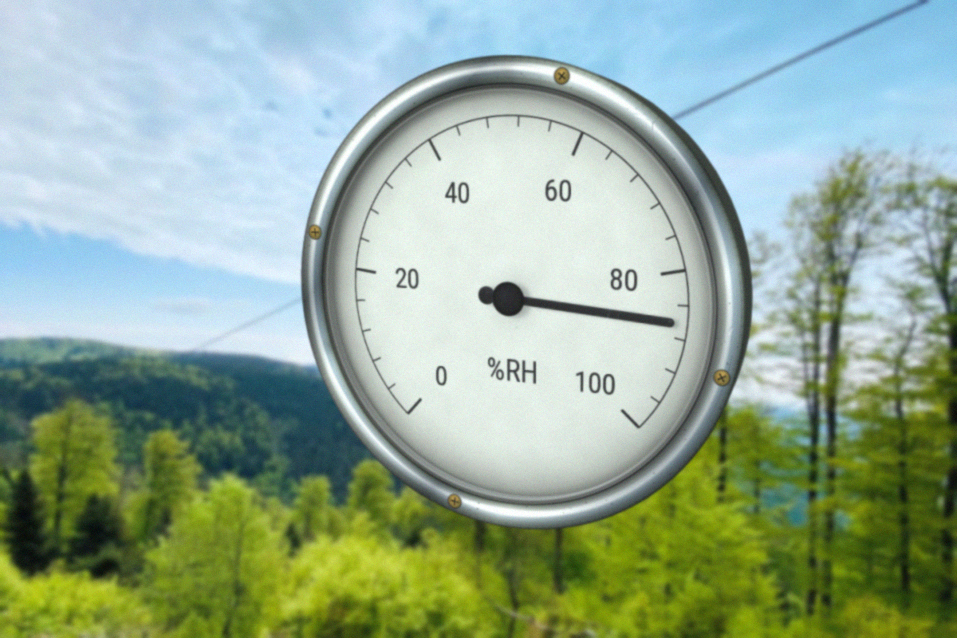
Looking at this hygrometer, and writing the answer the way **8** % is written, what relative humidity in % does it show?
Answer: **86** %
